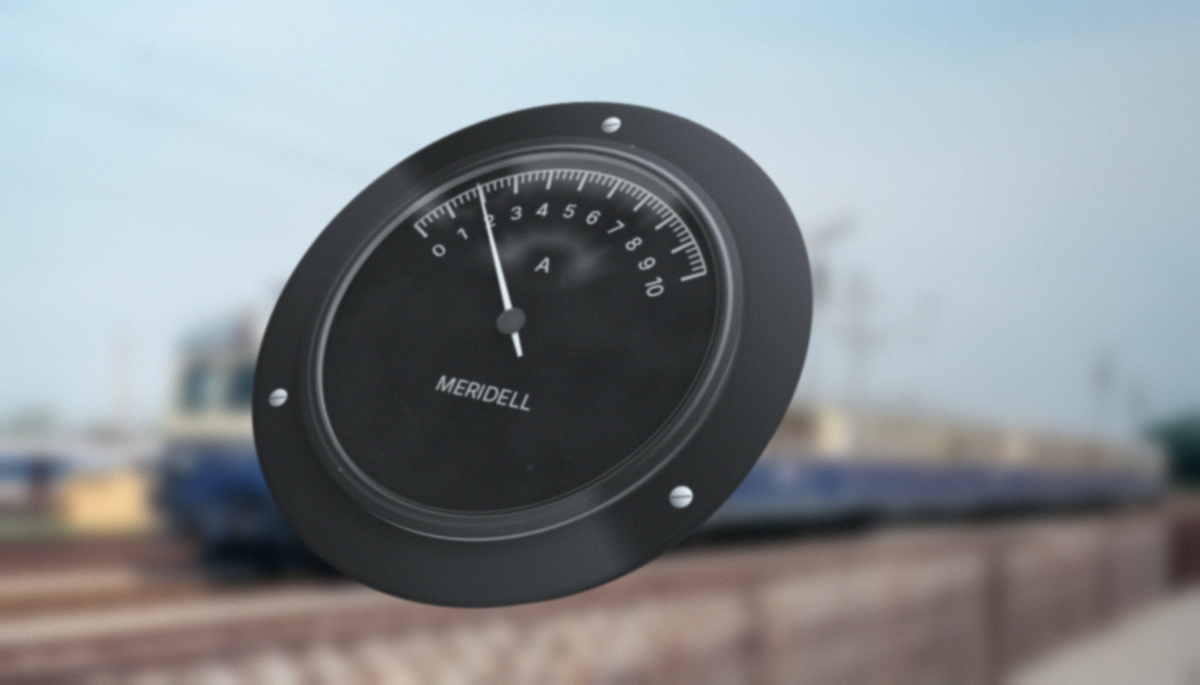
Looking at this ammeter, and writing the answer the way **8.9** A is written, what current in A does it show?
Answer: **2** A
